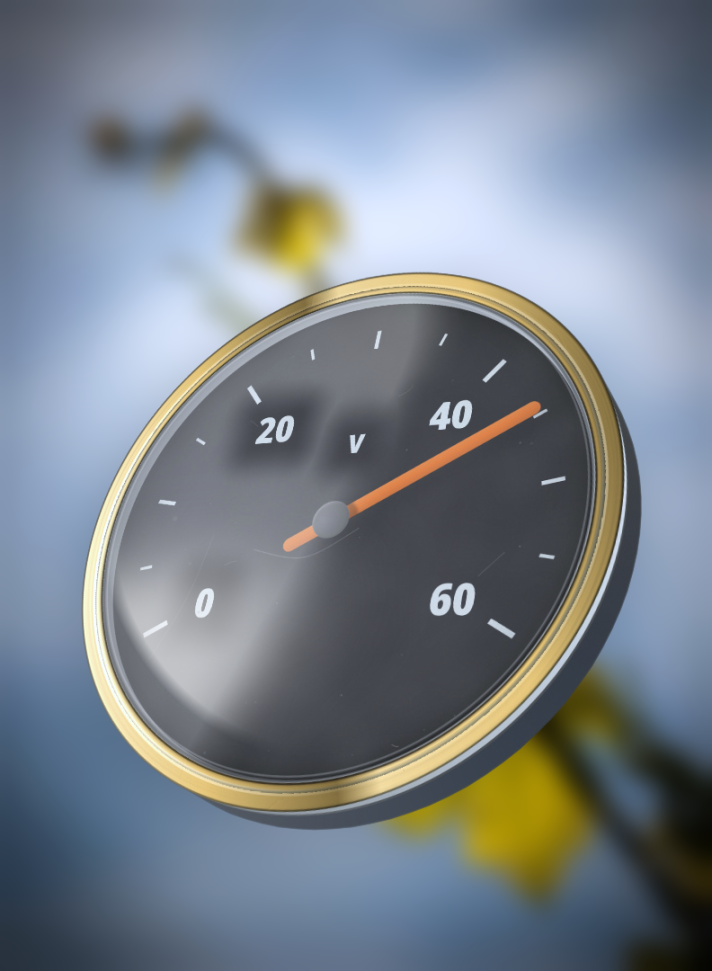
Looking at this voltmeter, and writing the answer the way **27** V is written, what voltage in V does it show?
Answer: **45** V
